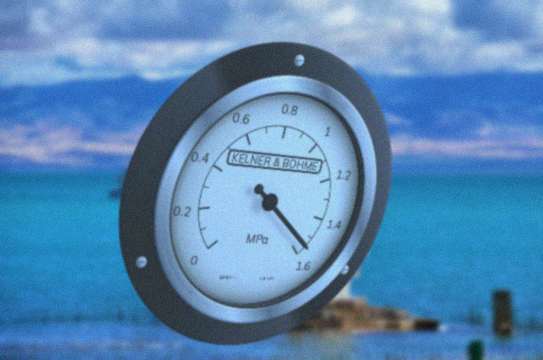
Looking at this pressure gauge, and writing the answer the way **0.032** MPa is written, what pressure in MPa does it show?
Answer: **1.55** MPa
